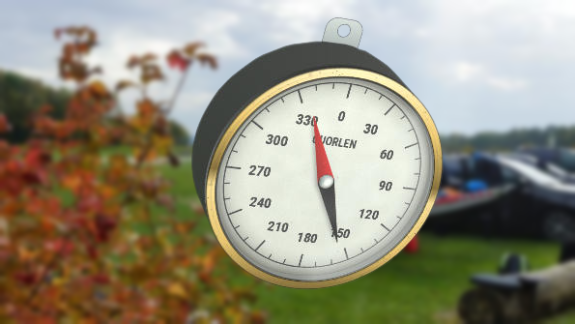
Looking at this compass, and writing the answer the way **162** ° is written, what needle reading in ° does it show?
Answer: **335** °
